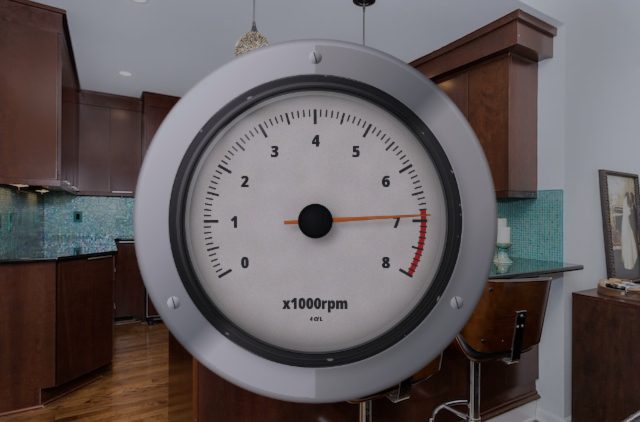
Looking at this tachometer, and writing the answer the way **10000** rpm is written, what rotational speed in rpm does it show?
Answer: **6900** rpm
